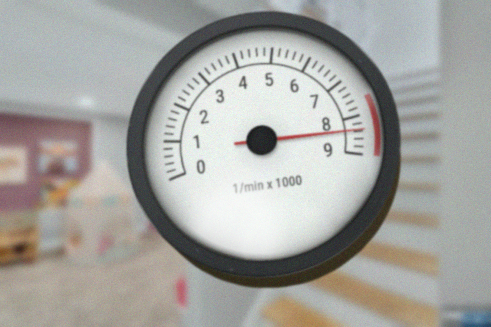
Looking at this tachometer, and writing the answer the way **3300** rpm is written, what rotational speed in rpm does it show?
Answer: **8400** rpm
